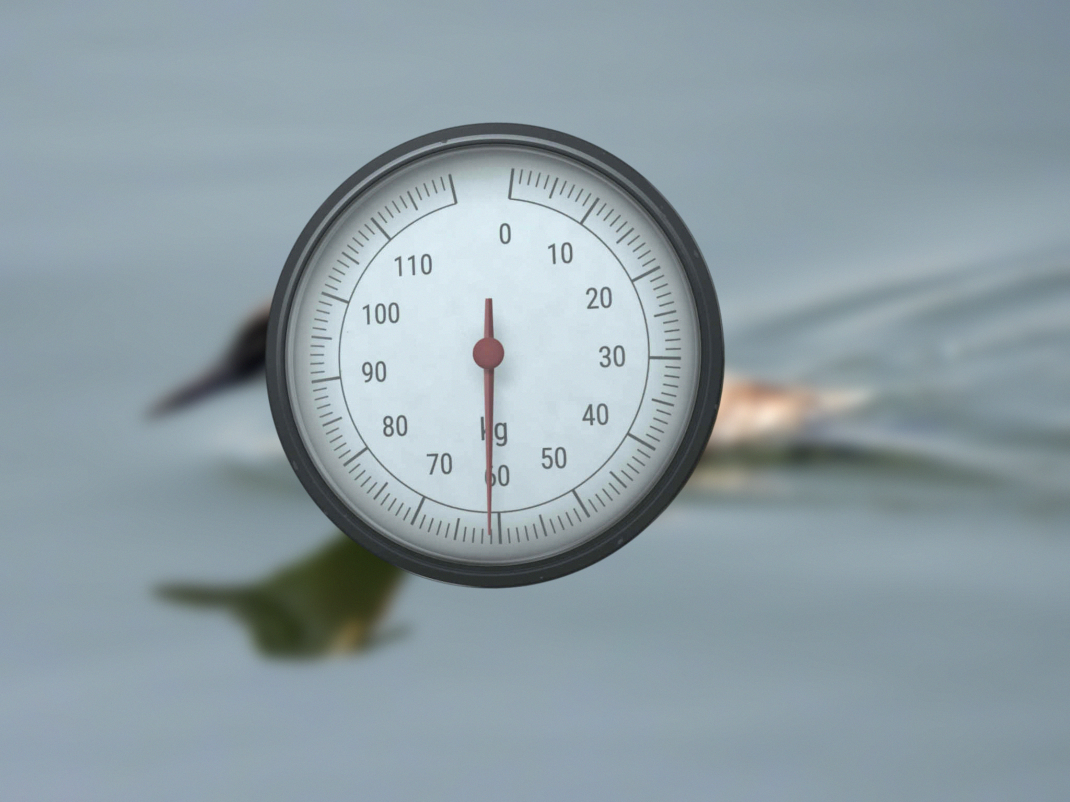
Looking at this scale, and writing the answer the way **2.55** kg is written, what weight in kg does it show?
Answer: **61** kg
